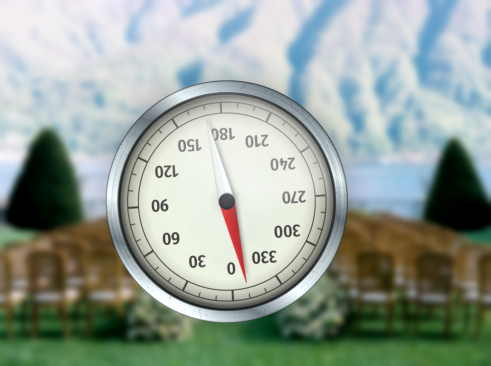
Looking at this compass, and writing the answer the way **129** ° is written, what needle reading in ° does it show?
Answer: **350** °
